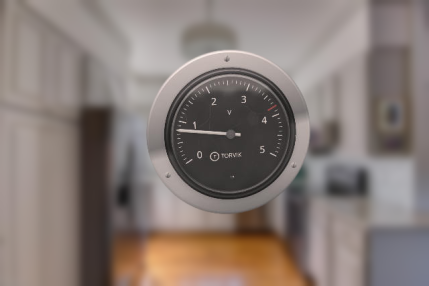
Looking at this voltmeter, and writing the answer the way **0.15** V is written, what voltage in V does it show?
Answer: **0.8** V
